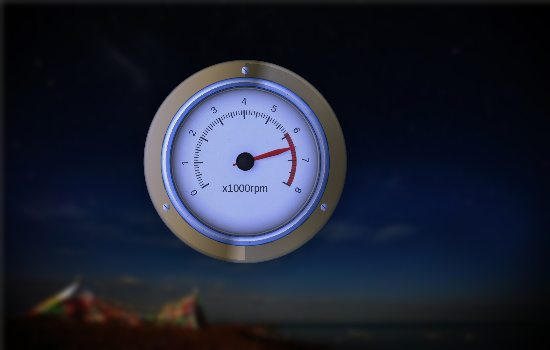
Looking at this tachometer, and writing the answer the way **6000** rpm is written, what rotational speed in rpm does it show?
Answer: **6500** rpm
